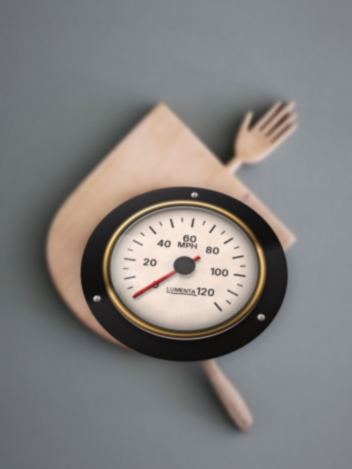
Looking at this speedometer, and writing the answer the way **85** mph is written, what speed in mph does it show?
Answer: **0** mph
